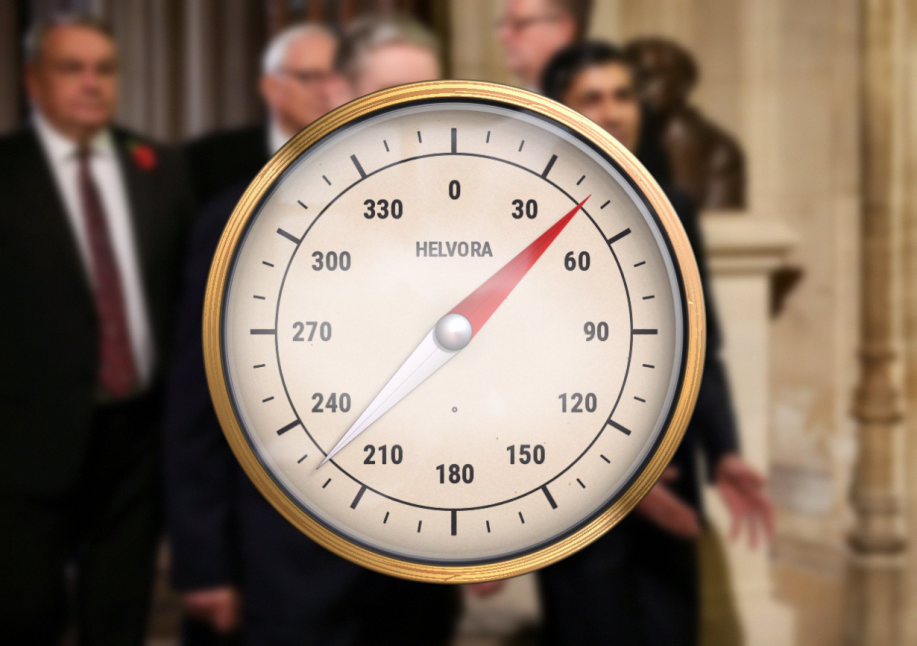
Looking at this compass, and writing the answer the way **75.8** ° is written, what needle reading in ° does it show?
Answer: **45** °
